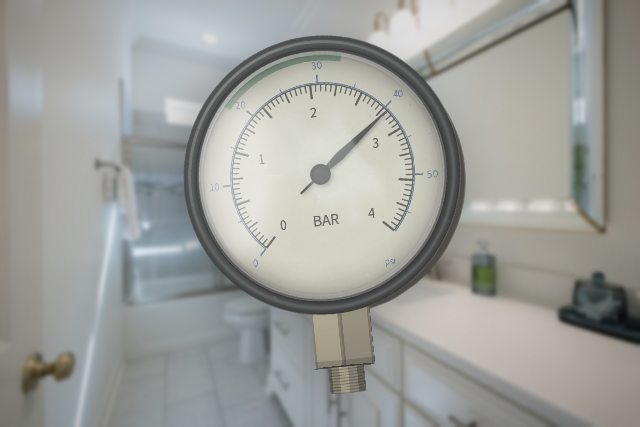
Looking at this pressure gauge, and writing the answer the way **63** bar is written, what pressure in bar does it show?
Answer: **2.8** bar
